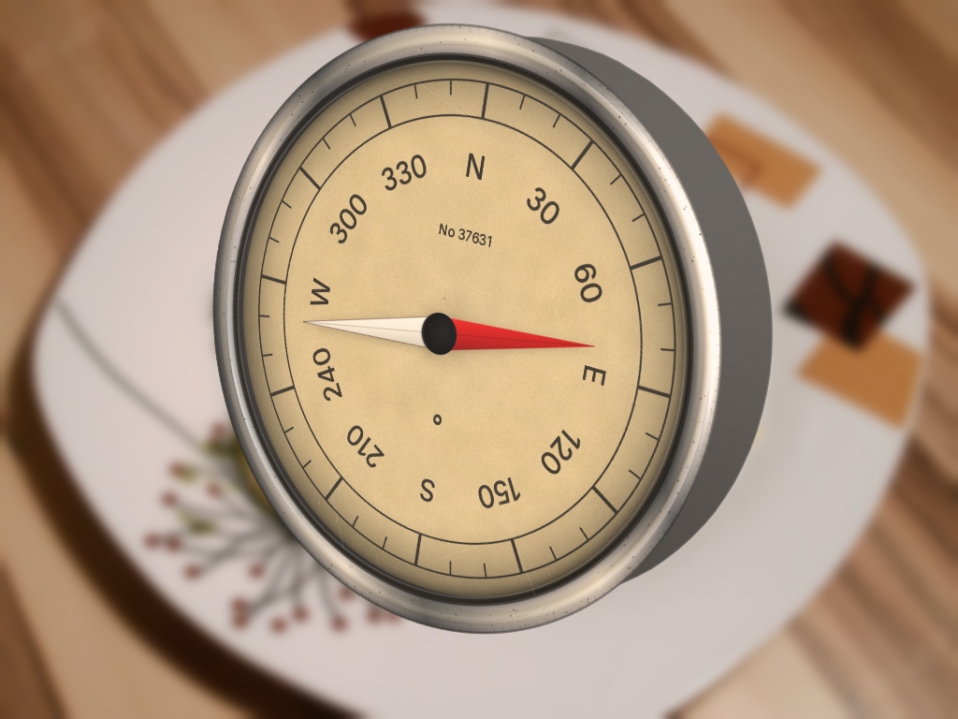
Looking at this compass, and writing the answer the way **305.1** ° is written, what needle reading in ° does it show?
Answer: **80** °
